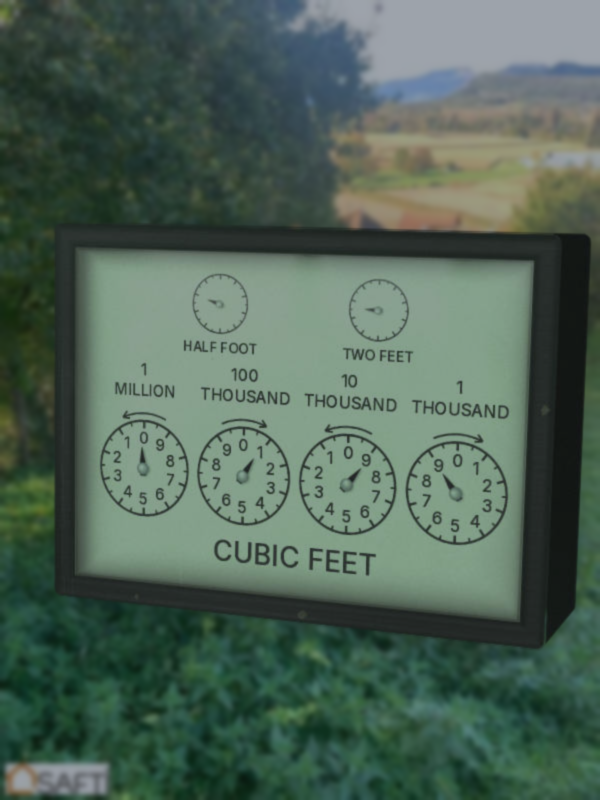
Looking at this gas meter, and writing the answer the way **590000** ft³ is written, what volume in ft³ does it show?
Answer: **8900** ft³
